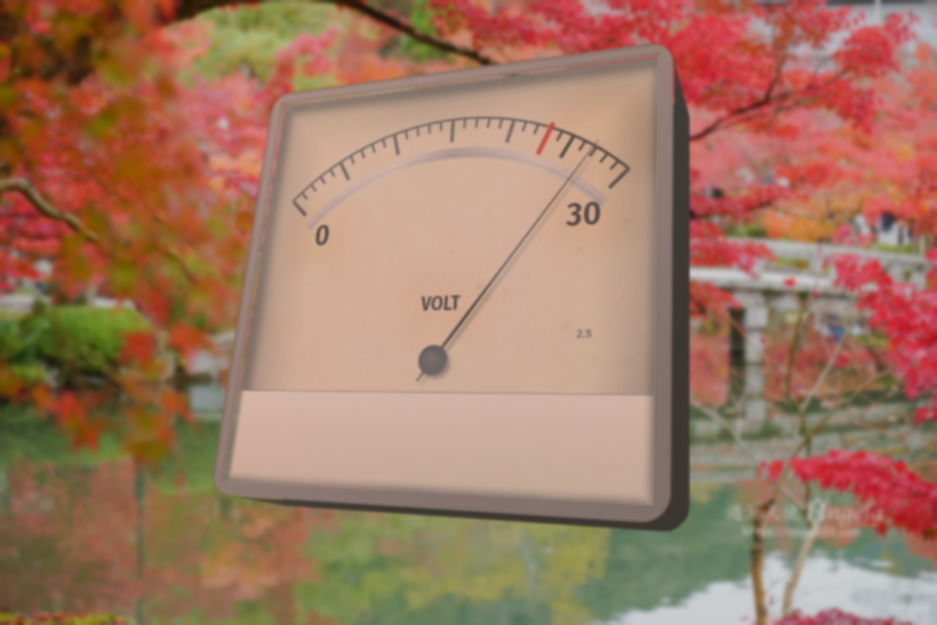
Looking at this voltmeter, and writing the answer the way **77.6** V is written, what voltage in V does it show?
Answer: **27** V
